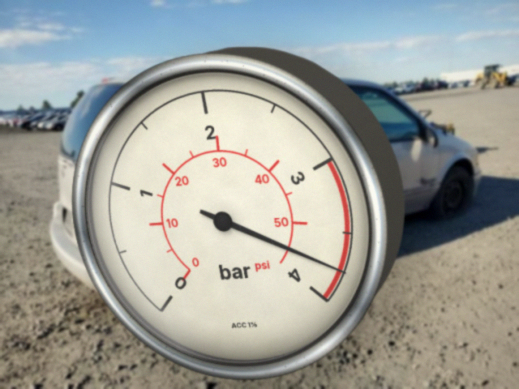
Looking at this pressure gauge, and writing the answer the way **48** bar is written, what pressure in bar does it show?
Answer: **3.75** bar
